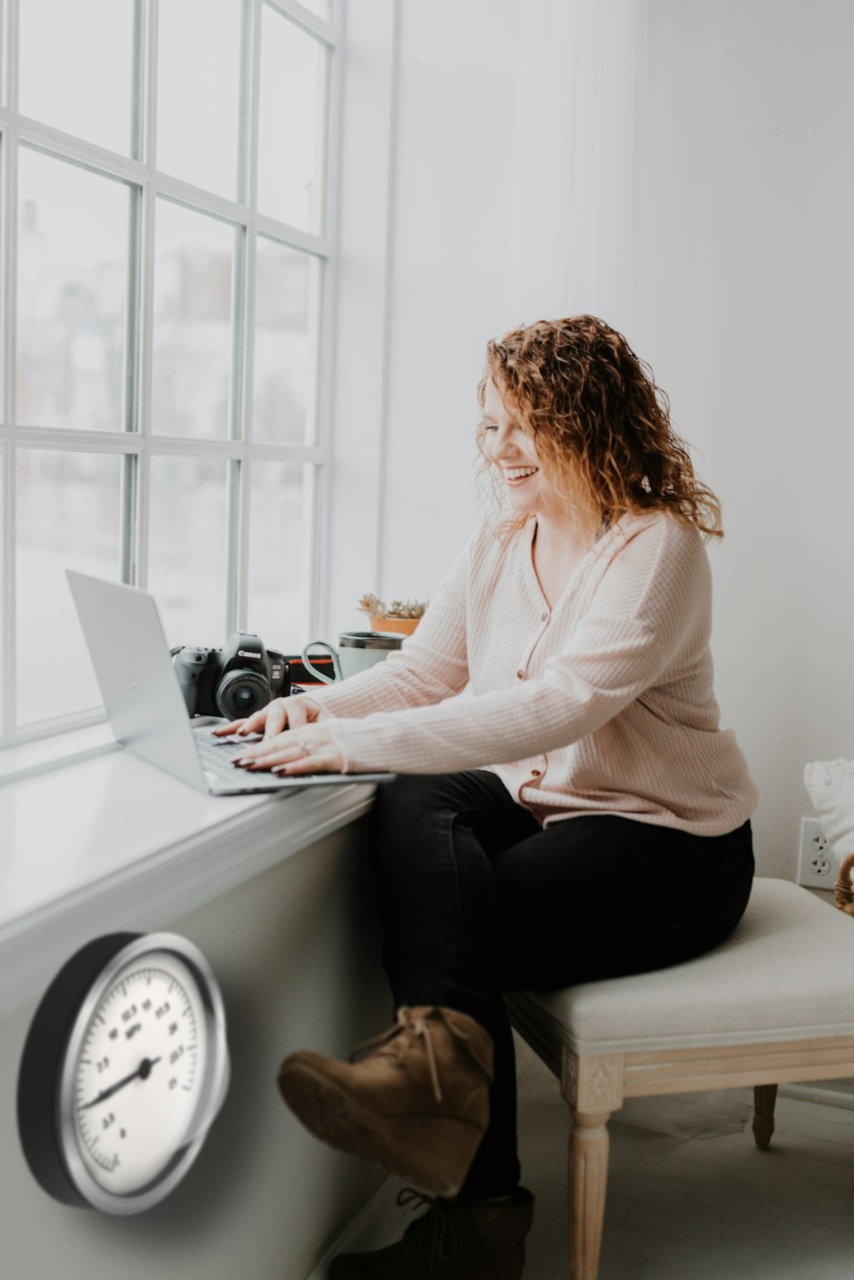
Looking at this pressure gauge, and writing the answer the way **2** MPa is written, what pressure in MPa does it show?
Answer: **5** MPa
